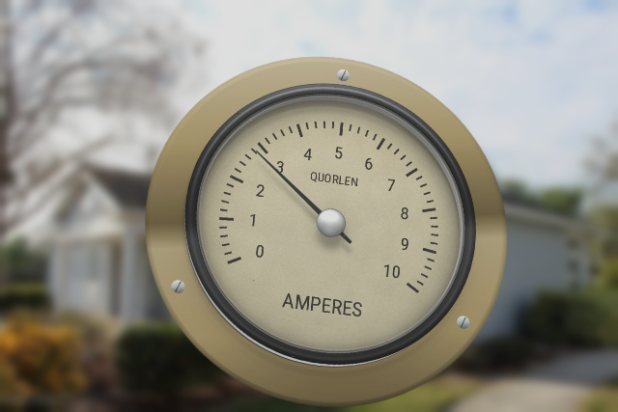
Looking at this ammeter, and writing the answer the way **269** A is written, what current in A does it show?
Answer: **2.8** A
